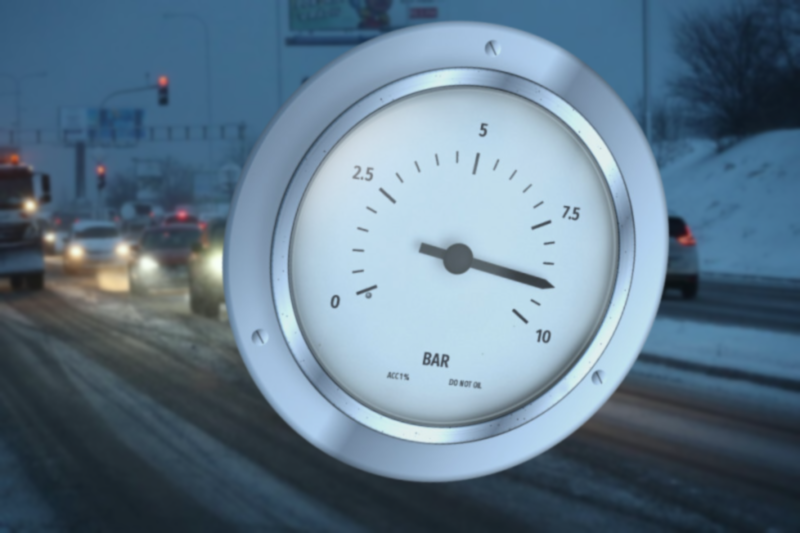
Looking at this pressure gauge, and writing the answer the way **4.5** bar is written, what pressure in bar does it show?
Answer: **9** bar
